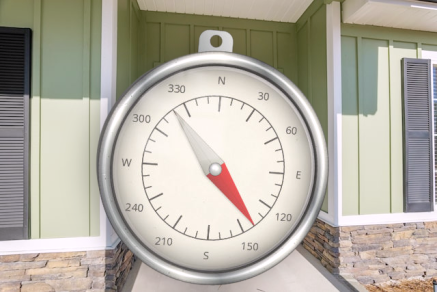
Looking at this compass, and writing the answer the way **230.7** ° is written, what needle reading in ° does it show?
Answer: **140** °
